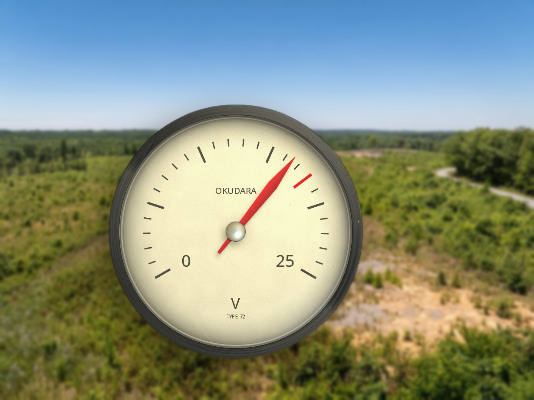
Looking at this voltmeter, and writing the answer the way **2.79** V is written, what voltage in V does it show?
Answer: **16.5** V
